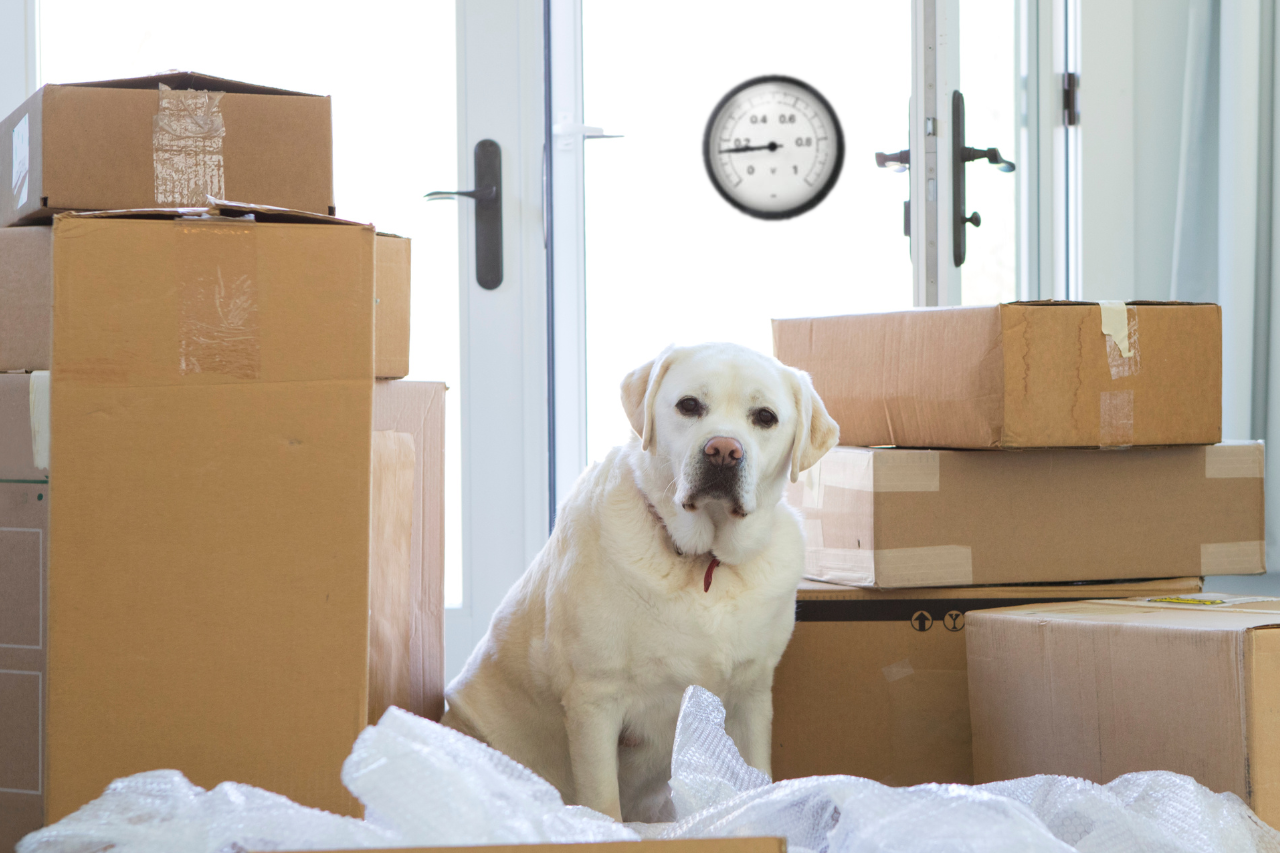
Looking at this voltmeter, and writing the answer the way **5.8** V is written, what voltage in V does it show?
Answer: **0.15** V
